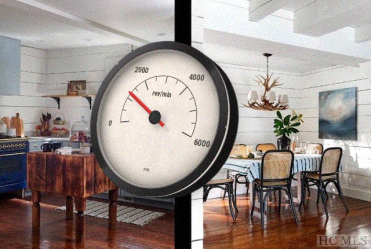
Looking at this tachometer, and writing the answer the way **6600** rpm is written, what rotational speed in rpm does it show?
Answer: **1250** rpm
